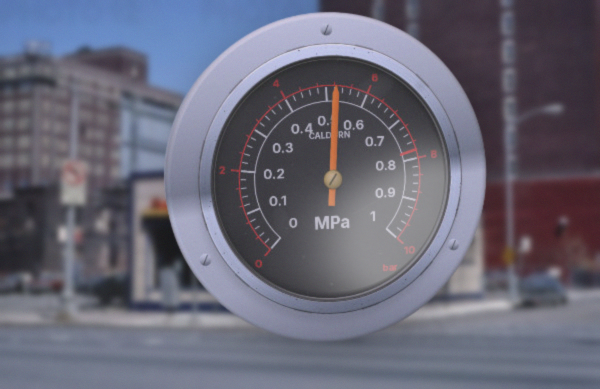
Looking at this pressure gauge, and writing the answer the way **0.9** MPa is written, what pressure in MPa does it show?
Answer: **0.52** MPa
